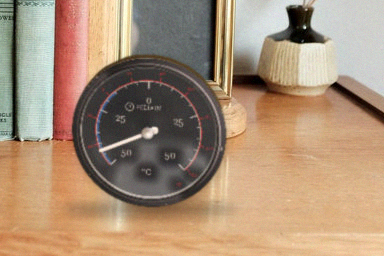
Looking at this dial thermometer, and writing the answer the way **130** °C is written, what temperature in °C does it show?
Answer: **-42.5** °C
